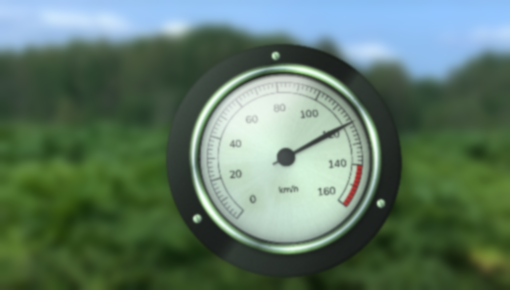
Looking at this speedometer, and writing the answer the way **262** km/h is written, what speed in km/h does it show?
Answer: **120** km/h
